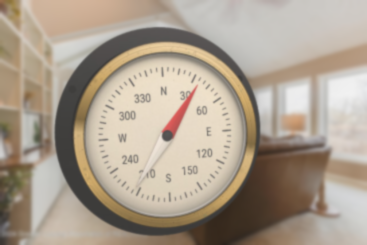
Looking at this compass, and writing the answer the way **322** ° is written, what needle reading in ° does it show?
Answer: **35** °
